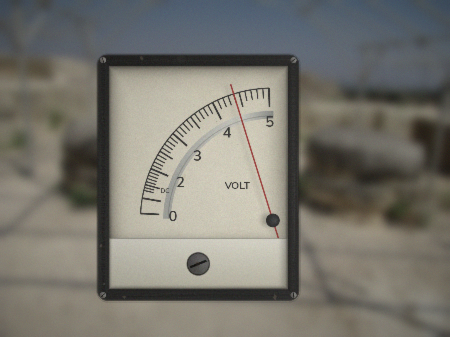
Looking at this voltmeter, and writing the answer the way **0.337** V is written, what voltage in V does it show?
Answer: **4.4** V
